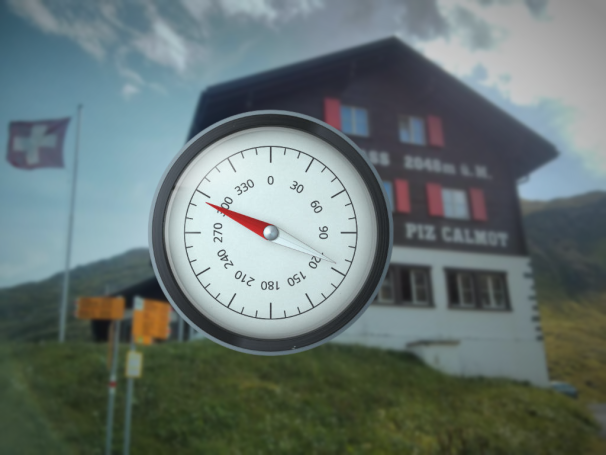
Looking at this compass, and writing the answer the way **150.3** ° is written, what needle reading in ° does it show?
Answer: **295** °
